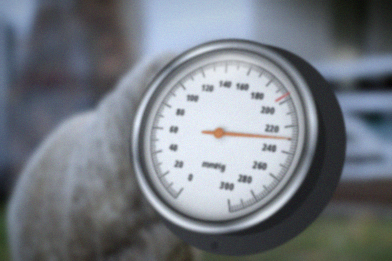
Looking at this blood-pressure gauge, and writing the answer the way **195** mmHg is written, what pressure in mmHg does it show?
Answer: **230** mmHg
